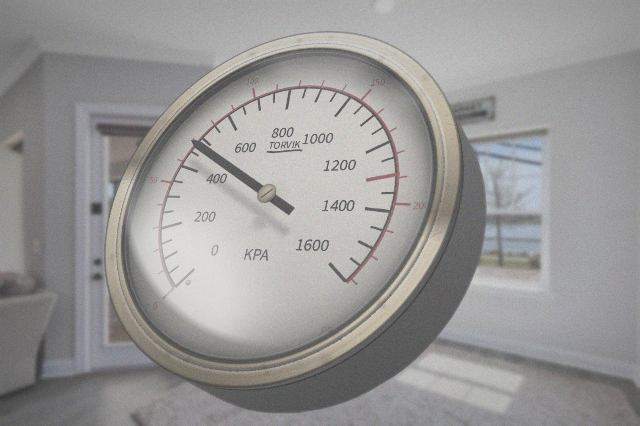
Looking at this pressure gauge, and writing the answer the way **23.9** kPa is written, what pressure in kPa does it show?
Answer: **475** kPa
